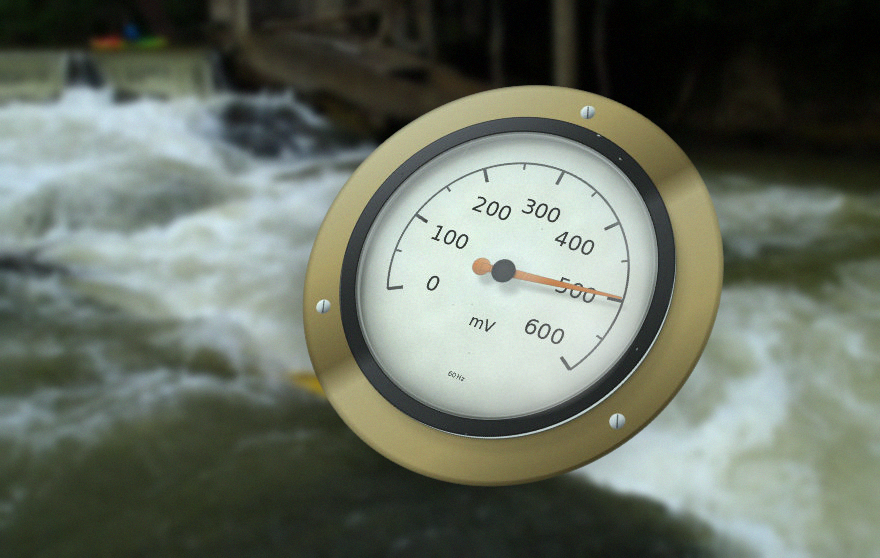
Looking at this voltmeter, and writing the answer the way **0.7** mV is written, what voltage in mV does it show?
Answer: **500** mV
